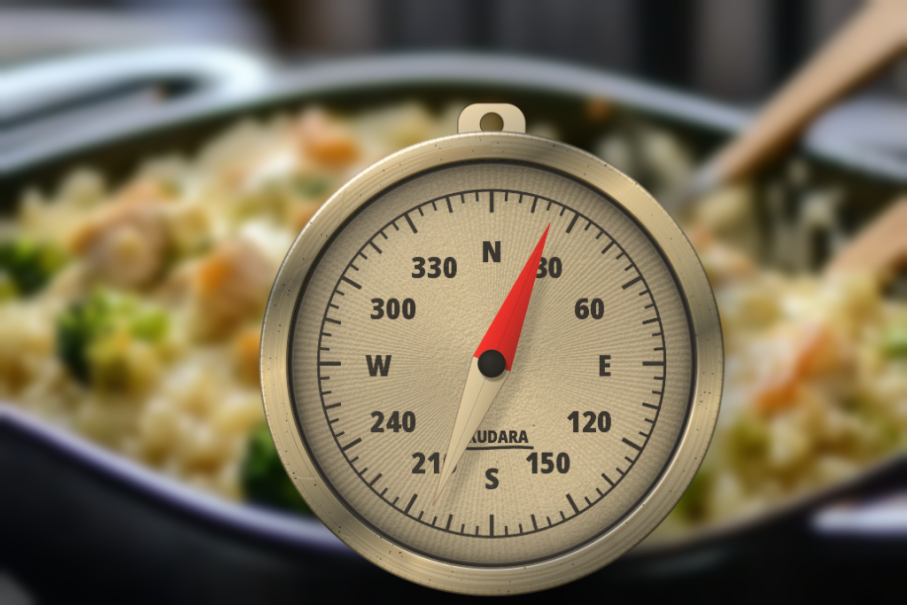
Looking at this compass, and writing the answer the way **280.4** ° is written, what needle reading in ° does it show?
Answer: **22.5** °
